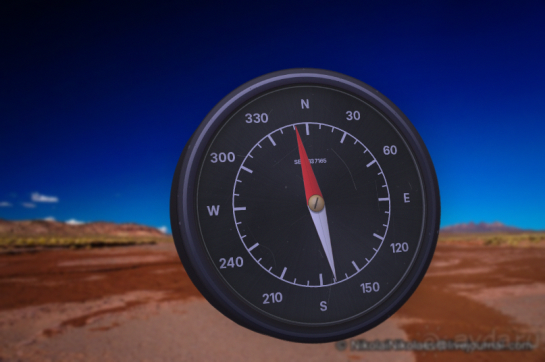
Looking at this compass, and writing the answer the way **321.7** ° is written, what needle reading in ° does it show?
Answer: **350** °
